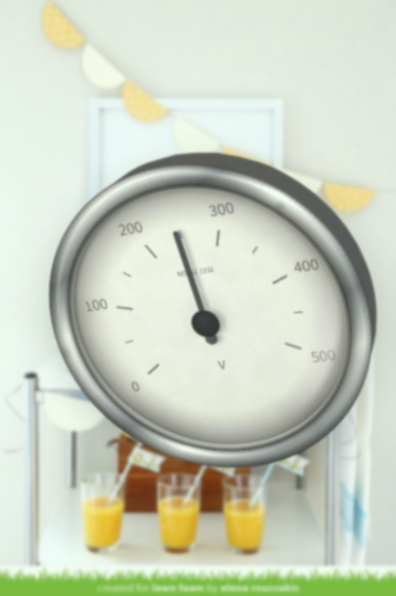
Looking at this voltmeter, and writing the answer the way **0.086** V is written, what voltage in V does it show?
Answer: **250** V
